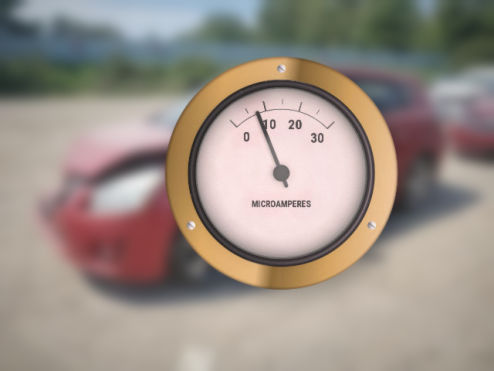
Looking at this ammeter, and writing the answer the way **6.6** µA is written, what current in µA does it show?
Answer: **7.5** µA
